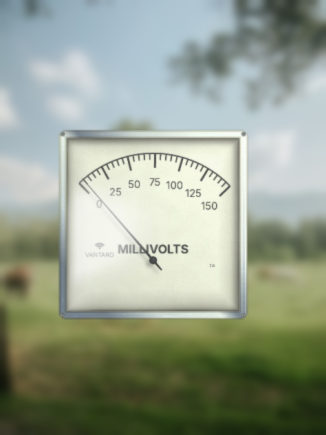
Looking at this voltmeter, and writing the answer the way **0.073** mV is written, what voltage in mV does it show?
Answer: **5** mV
